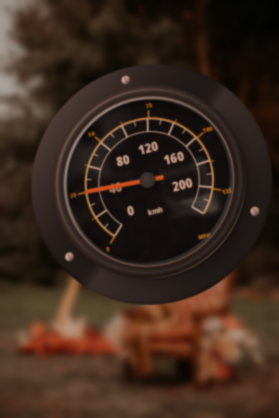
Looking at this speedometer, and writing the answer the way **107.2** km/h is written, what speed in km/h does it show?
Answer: **40** km/h
